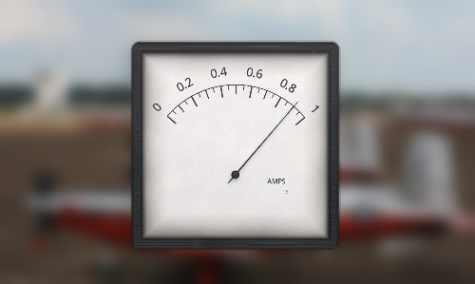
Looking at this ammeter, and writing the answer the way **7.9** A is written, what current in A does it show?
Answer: **0.9** A
